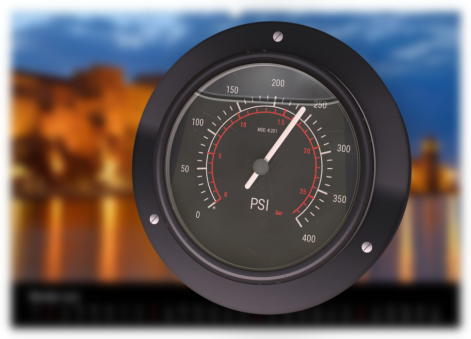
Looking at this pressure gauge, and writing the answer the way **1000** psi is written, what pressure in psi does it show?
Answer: **240** psi
